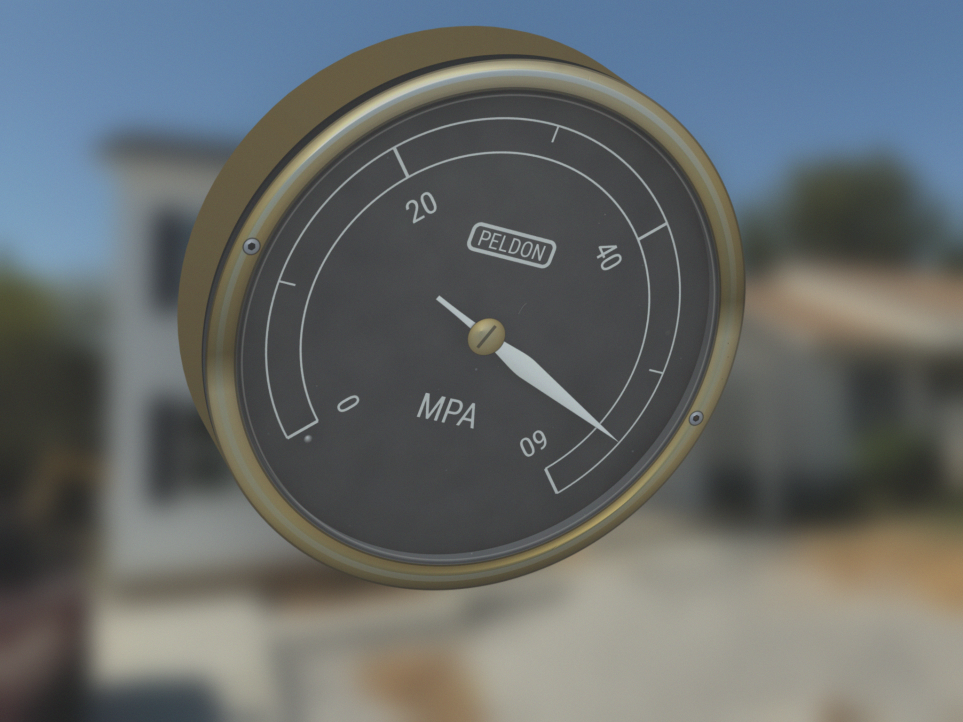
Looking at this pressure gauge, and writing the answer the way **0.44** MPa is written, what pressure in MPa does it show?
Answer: **55** MPa
